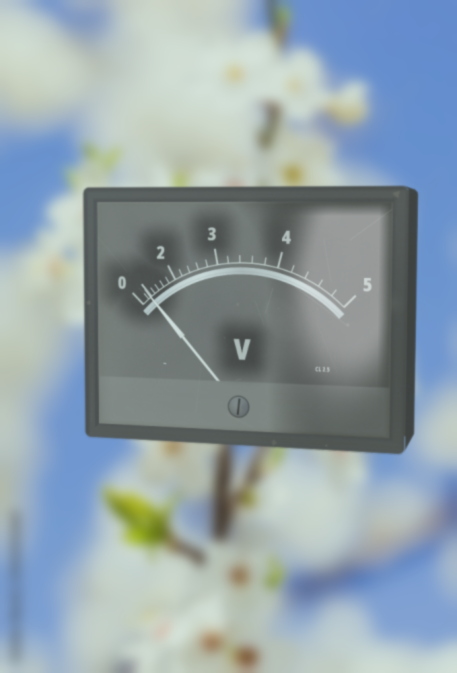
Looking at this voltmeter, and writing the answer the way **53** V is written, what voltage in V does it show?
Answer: **1** V
